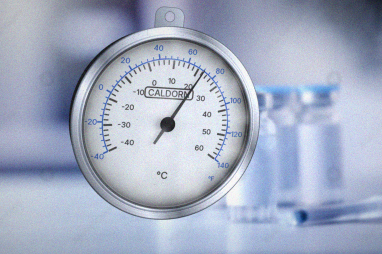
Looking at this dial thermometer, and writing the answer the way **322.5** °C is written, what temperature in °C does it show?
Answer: **22** °C
